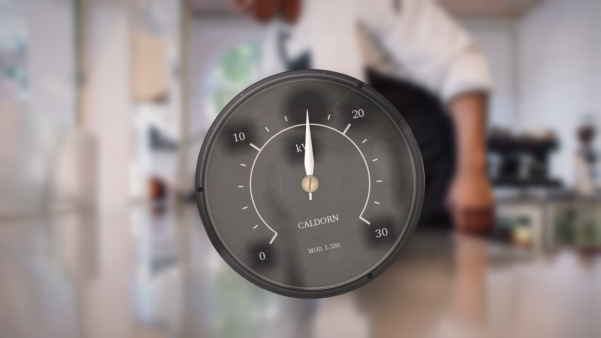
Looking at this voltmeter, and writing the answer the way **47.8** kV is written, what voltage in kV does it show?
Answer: **16** kV
